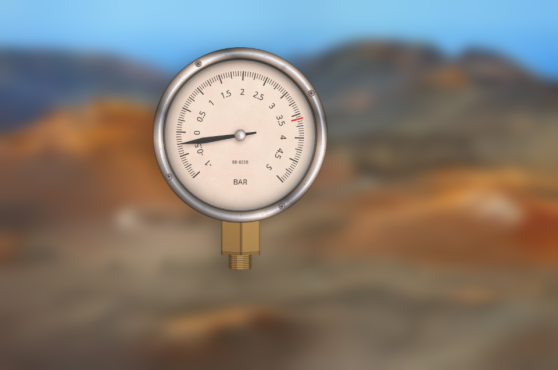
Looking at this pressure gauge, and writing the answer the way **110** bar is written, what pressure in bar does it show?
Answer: **-0.25** bar
